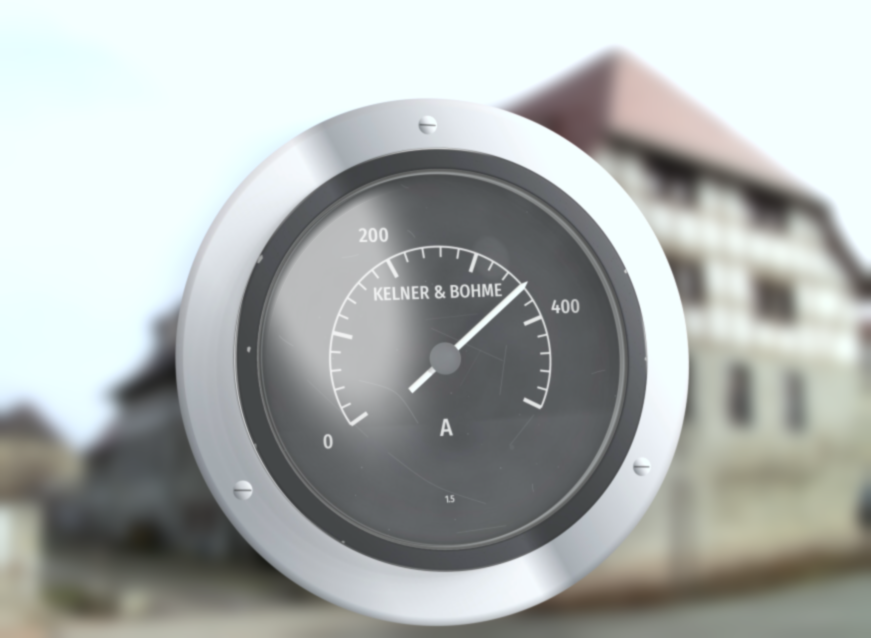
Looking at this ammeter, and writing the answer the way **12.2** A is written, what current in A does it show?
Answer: **360** A
